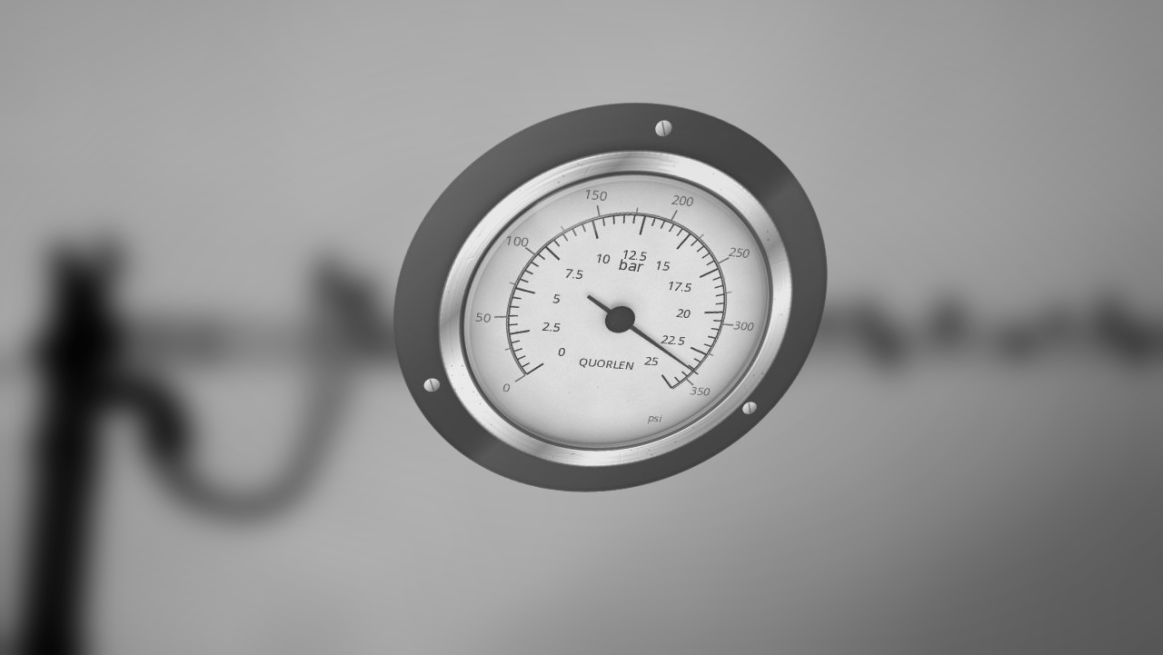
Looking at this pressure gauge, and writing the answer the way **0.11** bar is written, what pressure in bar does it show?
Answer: **23.5** bar
